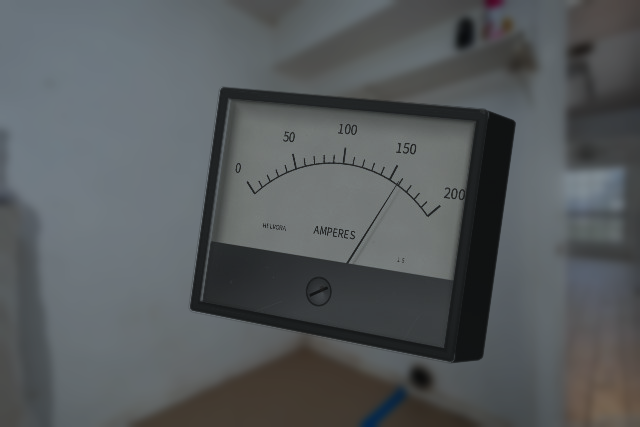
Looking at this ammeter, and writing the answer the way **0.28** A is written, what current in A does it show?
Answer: **160** A
